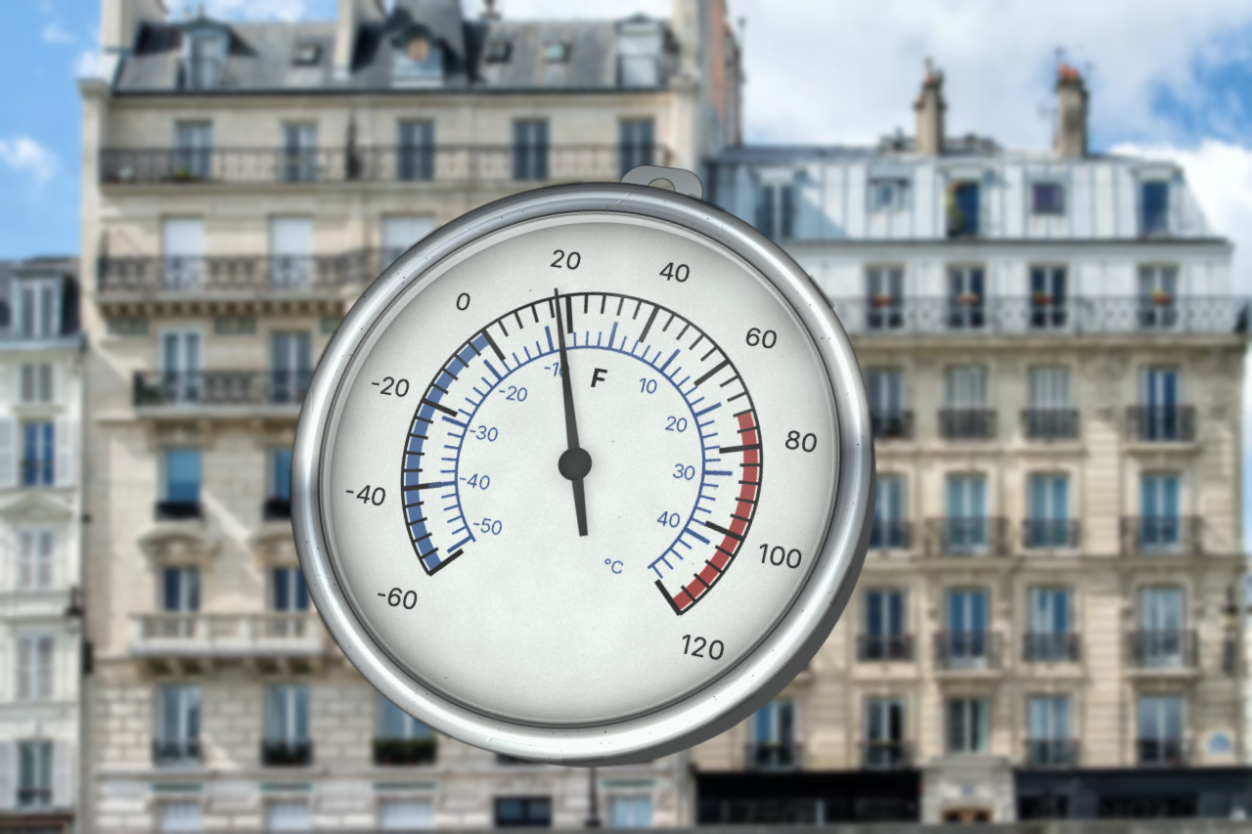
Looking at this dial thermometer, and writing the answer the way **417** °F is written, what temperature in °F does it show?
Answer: **18** °F
